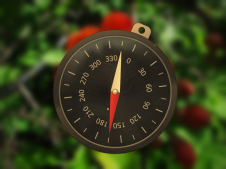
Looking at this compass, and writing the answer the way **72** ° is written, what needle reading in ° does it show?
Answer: **165** °
